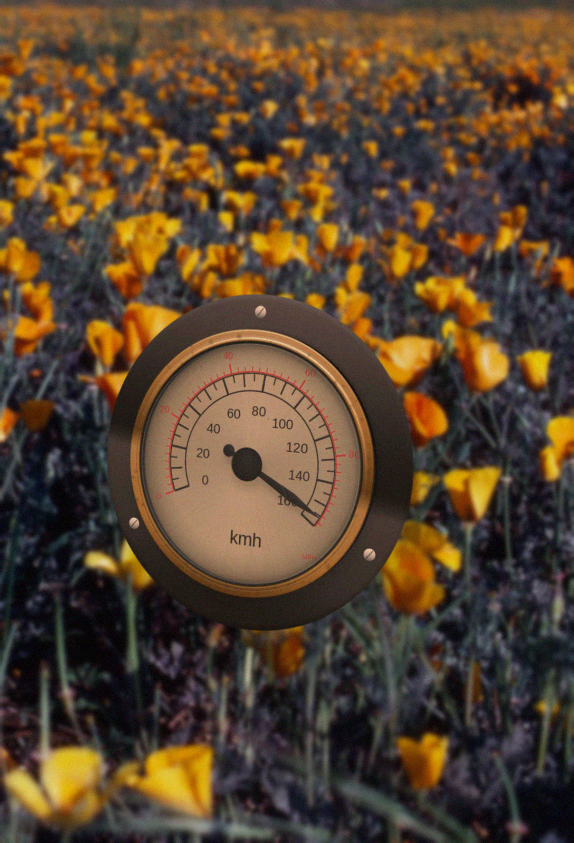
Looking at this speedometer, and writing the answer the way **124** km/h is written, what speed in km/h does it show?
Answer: **155** km/h
